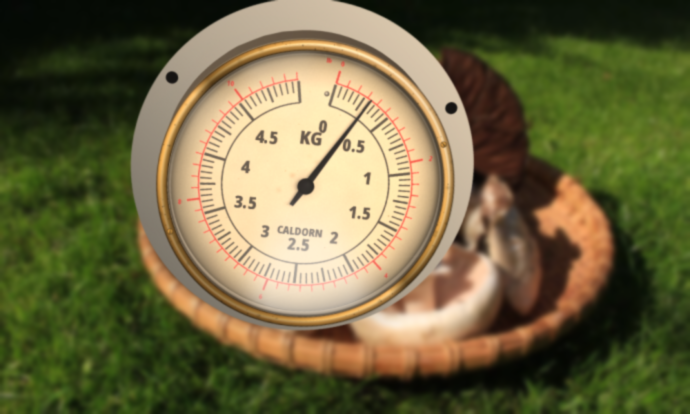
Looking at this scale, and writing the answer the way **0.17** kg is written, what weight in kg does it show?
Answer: **0.3** kg
